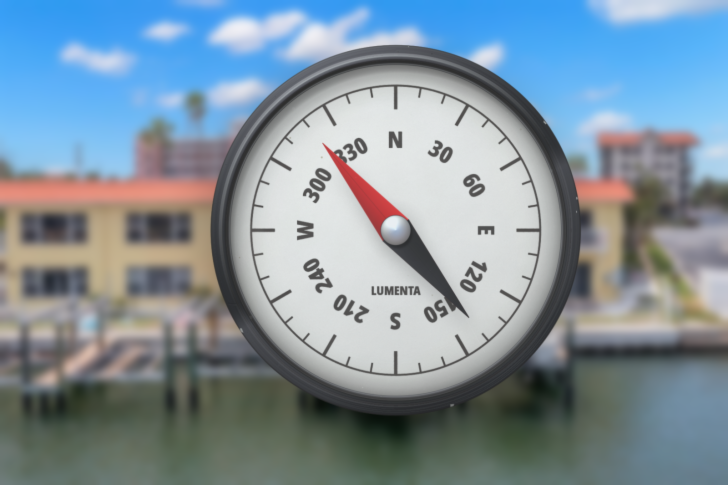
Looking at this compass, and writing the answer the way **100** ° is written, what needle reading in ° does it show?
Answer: **320** °
